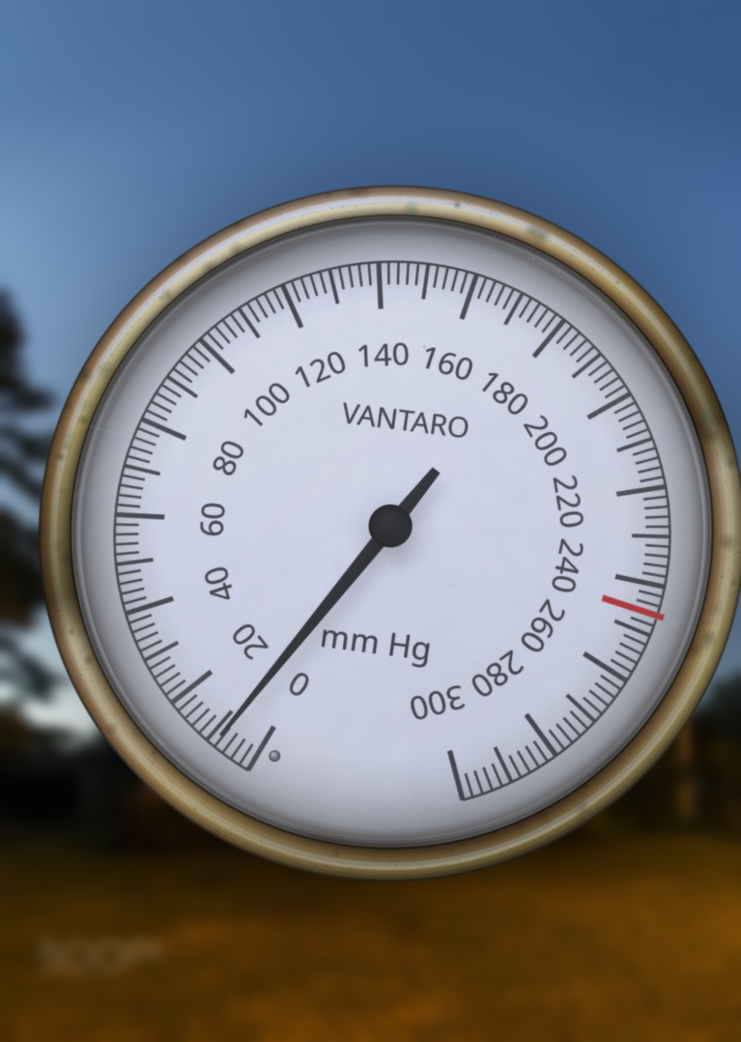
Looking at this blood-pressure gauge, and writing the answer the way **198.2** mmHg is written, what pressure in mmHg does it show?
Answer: **8** mmHg
